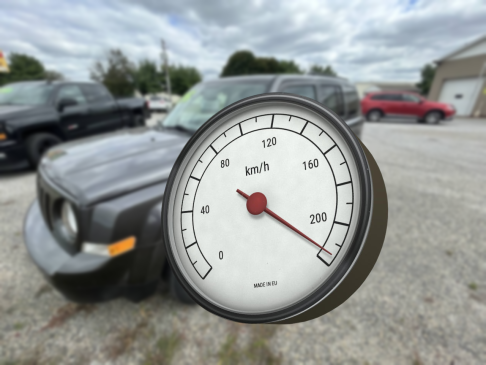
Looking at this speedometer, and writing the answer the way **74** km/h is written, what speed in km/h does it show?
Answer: **215** km/h
